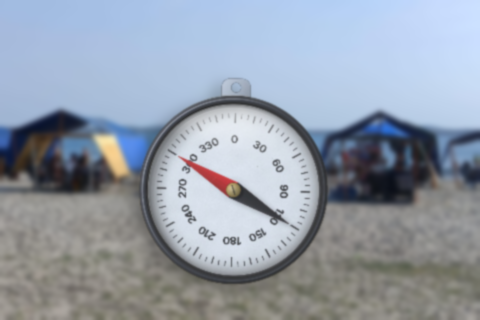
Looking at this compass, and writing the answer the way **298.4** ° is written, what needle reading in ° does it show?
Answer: **300** °
